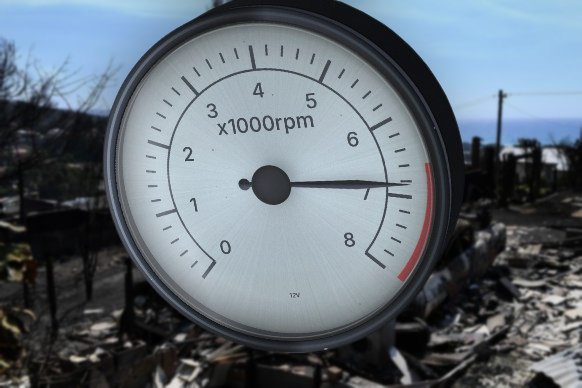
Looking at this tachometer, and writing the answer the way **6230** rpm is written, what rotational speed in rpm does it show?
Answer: **6800** rpm
